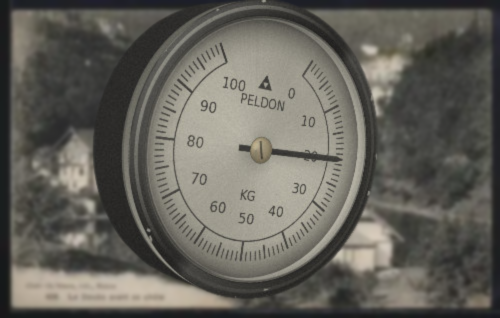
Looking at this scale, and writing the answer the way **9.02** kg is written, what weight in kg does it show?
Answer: **20** kg
